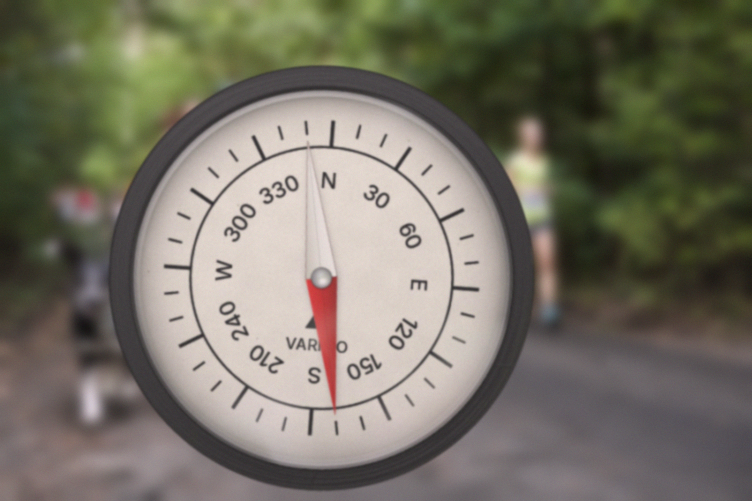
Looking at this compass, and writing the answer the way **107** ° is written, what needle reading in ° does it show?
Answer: **170** °
